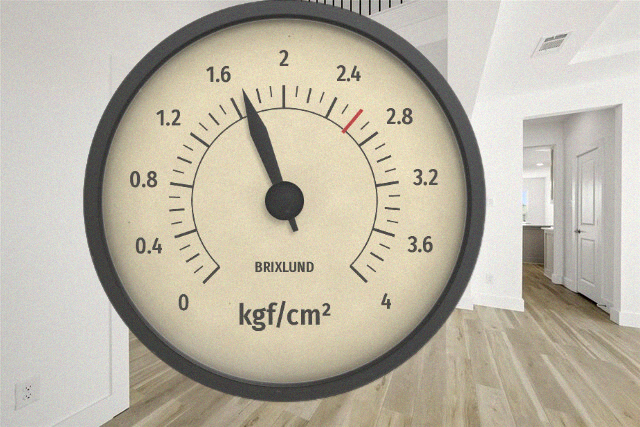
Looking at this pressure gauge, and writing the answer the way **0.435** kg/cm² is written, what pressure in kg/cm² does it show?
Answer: **1.7** kg/cm²
